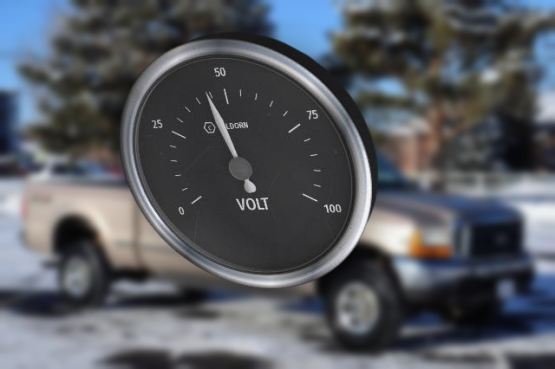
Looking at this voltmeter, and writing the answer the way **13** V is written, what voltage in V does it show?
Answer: **45** V
